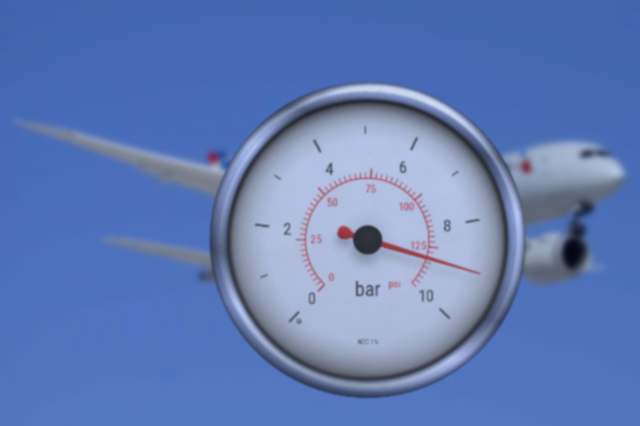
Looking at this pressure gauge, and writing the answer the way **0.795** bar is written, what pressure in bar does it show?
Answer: **9** bar
